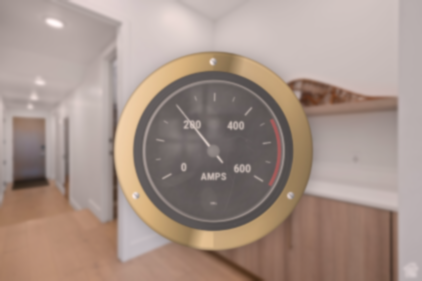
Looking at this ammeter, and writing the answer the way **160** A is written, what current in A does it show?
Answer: **200** A
